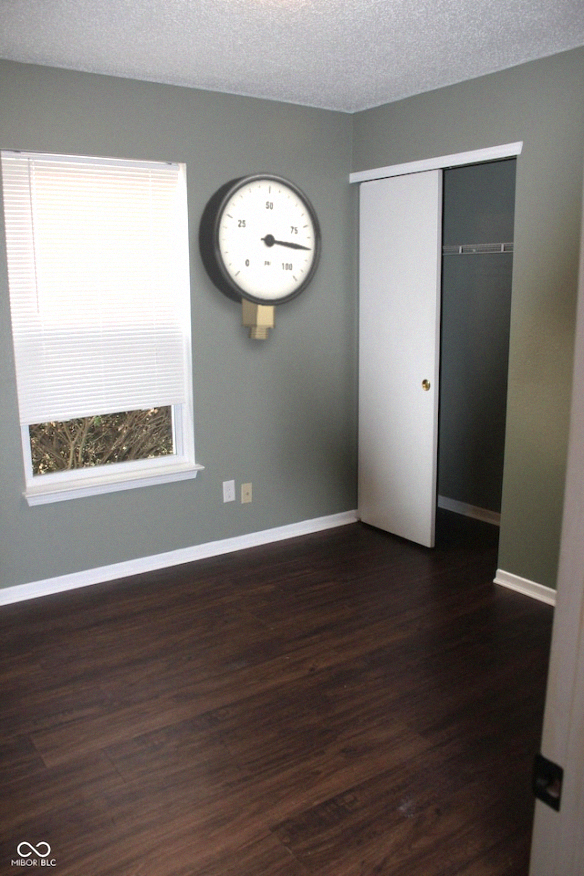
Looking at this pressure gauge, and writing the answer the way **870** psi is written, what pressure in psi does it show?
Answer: **85** psi
